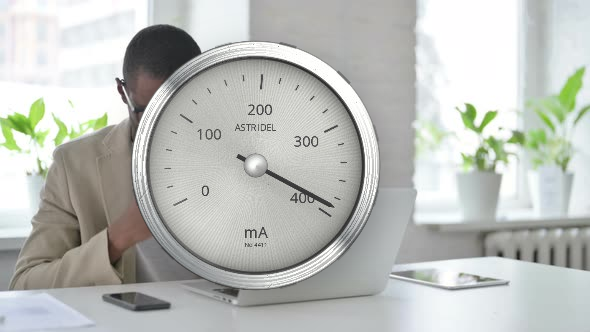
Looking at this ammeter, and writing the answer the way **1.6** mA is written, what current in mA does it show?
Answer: **390** mA
